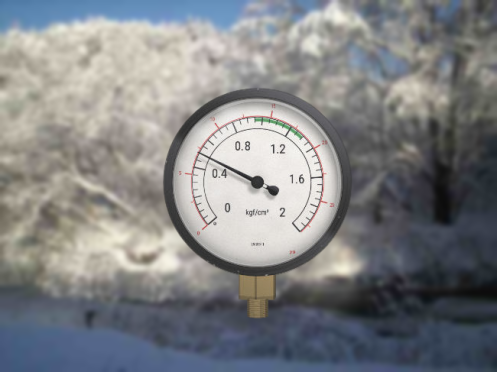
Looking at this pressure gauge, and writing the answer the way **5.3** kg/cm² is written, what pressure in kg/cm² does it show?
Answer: **0.5** kg/cm²
